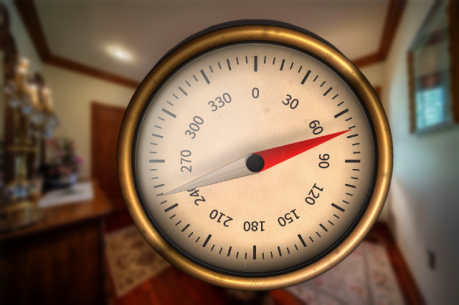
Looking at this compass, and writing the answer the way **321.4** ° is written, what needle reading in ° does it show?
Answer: **70** °
